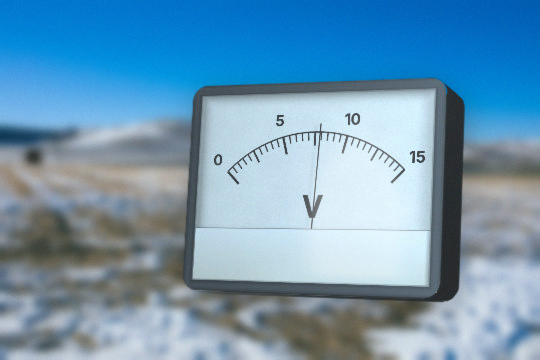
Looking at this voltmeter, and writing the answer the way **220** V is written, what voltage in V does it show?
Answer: **8** V
